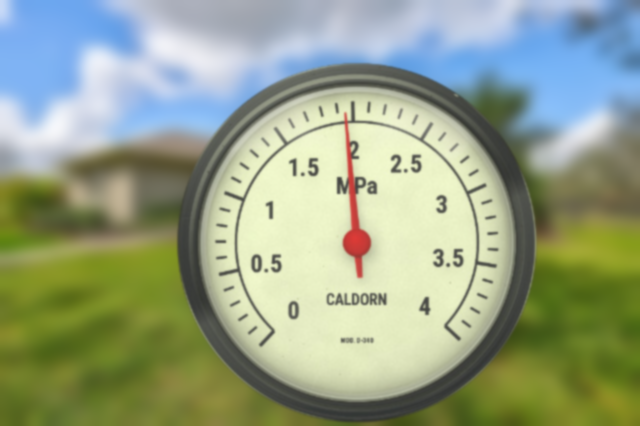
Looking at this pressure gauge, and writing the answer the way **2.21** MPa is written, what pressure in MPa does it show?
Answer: **1.95** MPa
